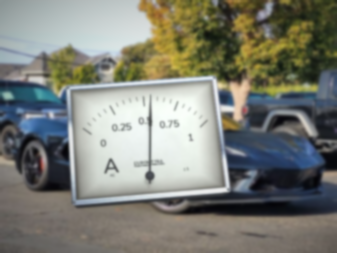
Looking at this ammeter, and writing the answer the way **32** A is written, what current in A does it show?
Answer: **0.55** A
